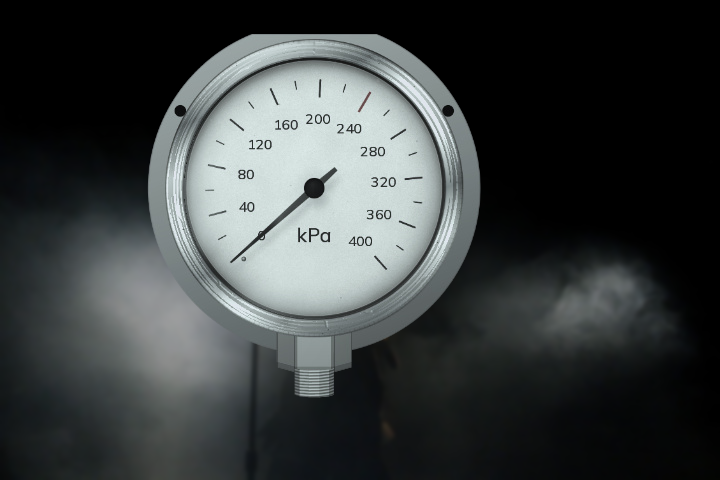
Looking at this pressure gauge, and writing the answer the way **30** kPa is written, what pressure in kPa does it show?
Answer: **0** kPa
